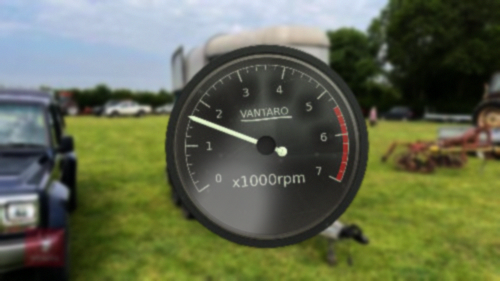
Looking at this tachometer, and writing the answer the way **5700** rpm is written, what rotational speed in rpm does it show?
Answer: **1600** rpm
